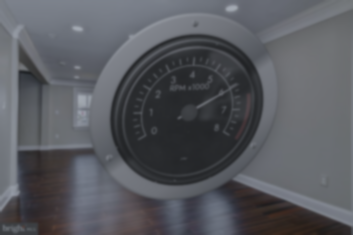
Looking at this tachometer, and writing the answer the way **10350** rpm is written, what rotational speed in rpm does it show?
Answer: **6000** rpm
